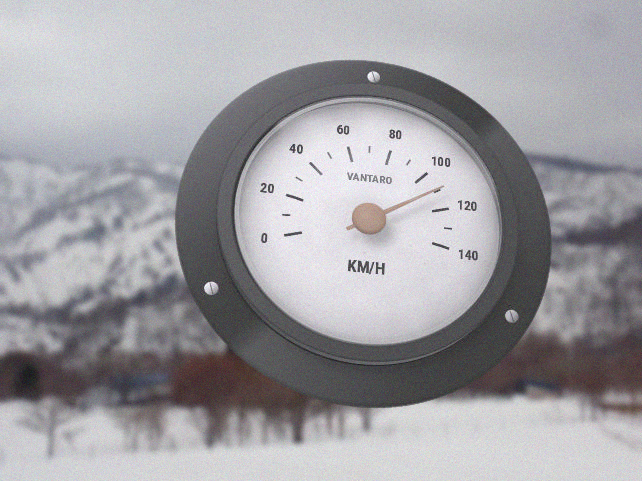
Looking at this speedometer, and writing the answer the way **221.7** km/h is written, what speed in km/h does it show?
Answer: **110** km/h
